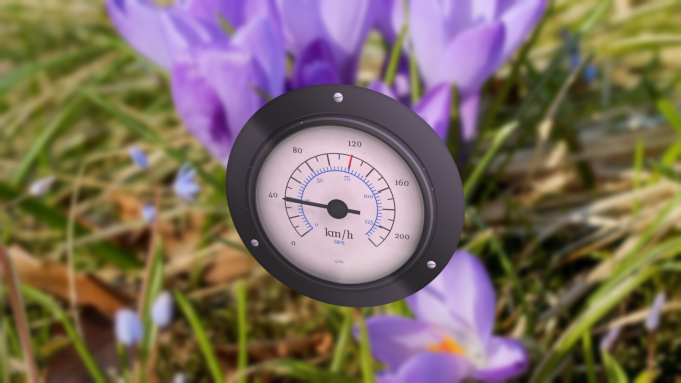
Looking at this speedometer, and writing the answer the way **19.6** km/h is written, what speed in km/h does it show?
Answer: **40** km/h
